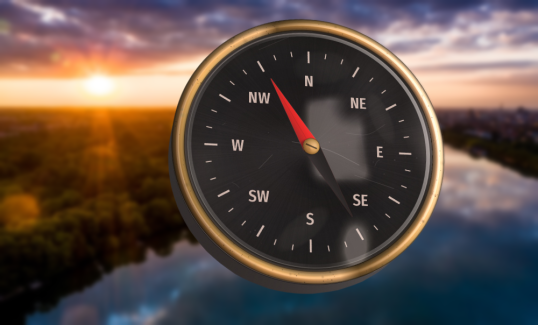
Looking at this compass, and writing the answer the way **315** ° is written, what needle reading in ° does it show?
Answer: **330** °
